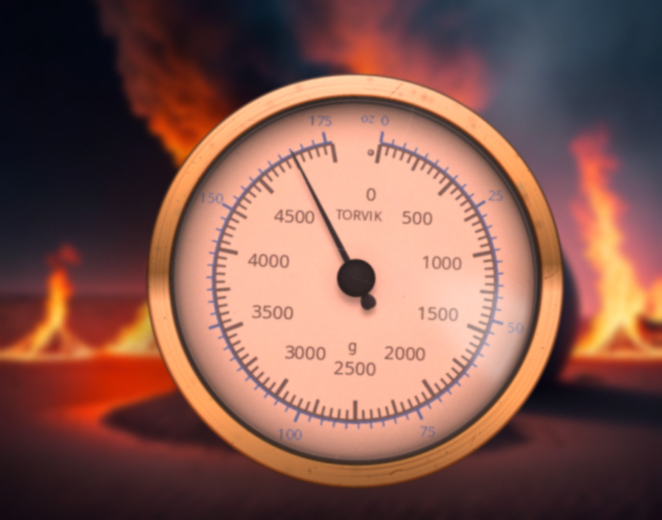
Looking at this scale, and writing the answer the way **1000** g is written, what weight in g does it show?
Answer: **4750** g
